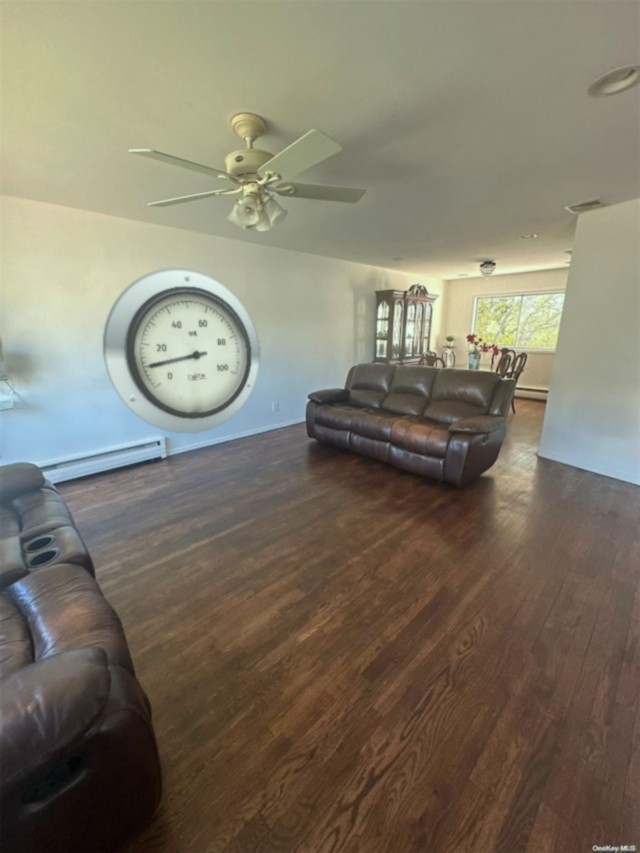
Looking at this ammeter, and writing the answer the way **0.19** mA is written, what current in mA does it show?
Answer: **10** mA
